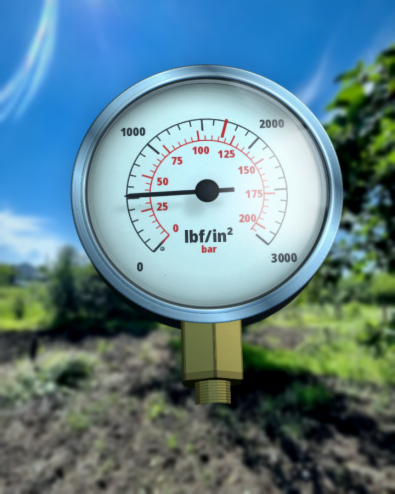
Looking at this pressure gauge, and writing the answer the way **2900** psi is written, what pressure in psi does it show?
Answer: **500** psi
